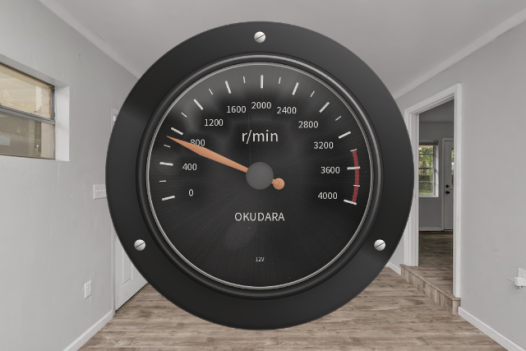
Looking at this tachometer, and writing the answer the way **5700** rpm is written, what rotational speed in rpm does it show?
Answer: **700** rpm
